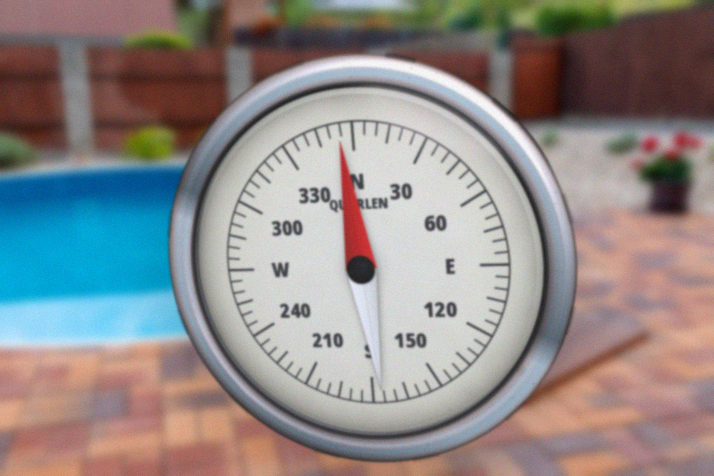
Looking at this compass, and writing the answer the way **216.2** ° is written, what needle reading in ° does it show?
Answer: **355** °
